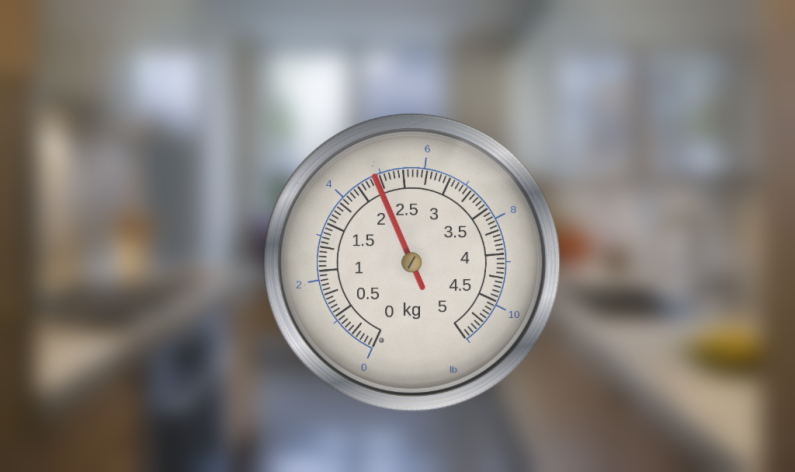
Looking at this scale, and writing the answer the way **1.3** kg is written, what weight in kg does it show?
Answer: **2.2** kg
